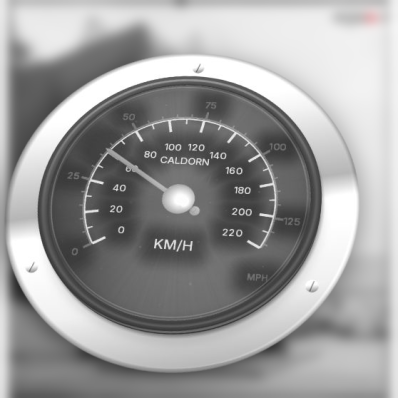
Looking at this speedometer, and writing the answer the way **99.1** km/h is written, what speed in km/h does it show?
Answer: **60** km/h
